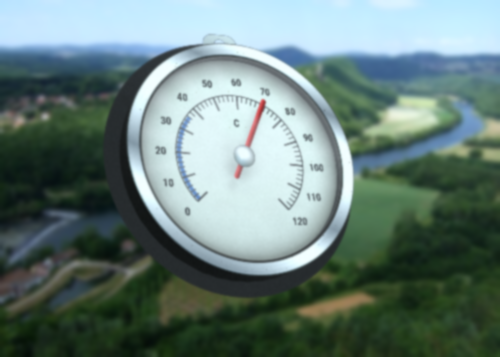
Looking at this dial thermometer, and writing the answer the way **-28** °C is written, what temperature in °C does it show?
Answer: **70** °C
